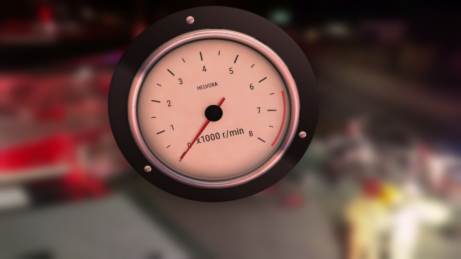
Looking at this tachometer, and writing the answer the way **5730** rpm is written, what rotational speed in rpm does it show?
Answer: **0** rpm
